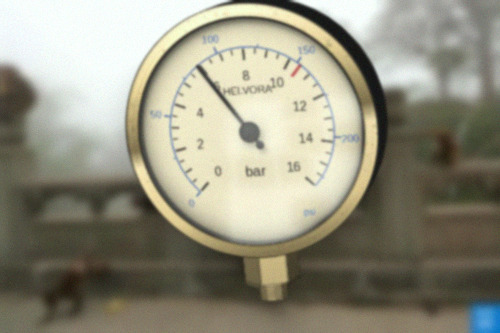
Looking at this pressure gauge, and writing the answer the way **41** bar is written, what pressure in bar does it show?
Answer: **6** bar
